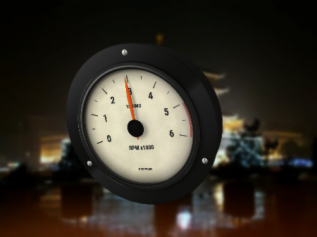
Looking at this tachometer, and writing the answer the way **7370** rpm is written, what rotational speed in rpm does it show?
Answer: **3000** rpm
